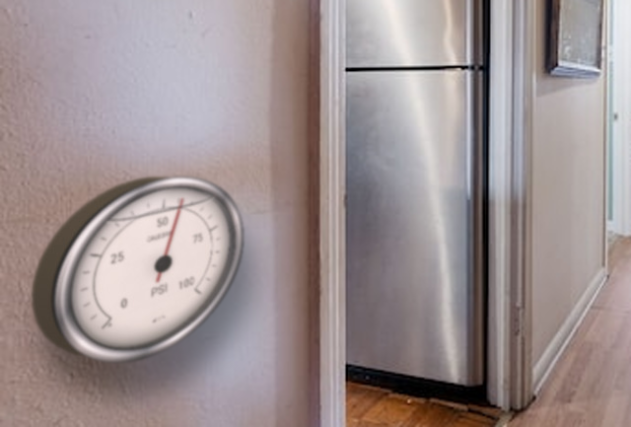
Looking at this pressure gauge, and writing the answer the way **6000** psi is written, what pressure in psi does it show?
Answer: **55** psi
